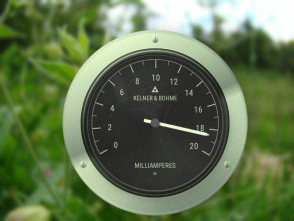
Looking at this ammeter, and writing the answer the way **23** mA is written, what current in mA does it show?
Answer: **18.5** mA
